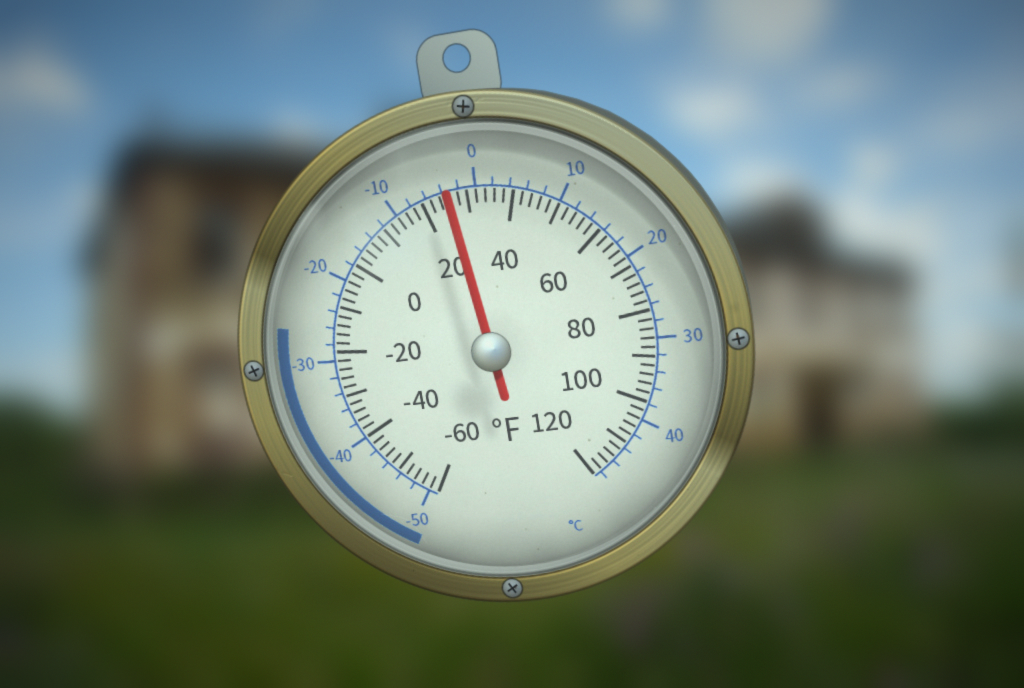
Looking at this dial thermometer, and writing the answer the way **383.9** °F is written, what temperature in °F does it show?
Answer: **26** °F
